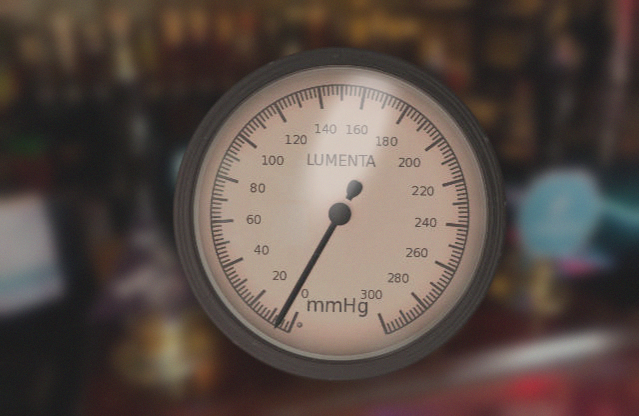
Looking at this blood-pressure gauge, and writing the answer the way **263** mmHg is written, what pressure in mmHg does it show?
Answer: **6** mmHg
